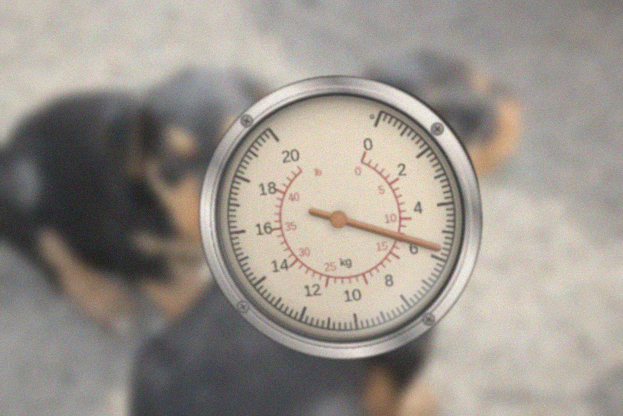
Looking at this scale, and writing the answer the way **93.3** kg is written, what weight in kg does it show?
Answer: **5.6** kg
